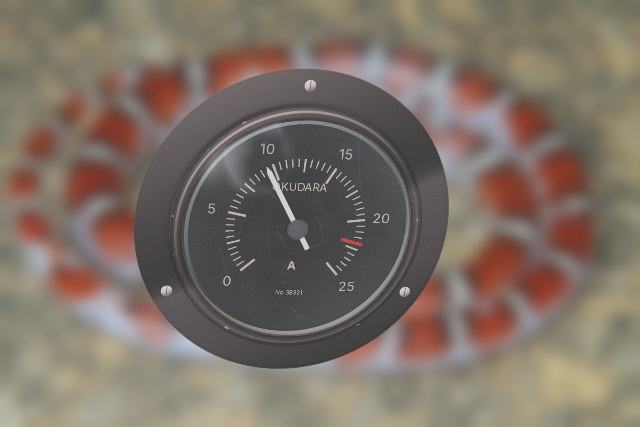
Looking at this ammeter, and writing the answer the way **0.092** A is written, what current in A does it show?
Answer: **9.5** A
